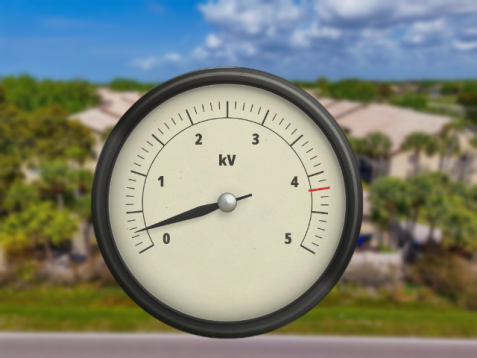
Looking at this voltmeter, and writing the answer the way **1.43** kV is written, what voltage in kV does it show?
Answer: **0.25** kV
